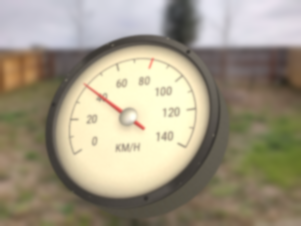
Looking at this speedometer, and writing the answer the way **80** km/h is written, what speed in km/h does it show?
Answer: **40** km/h
